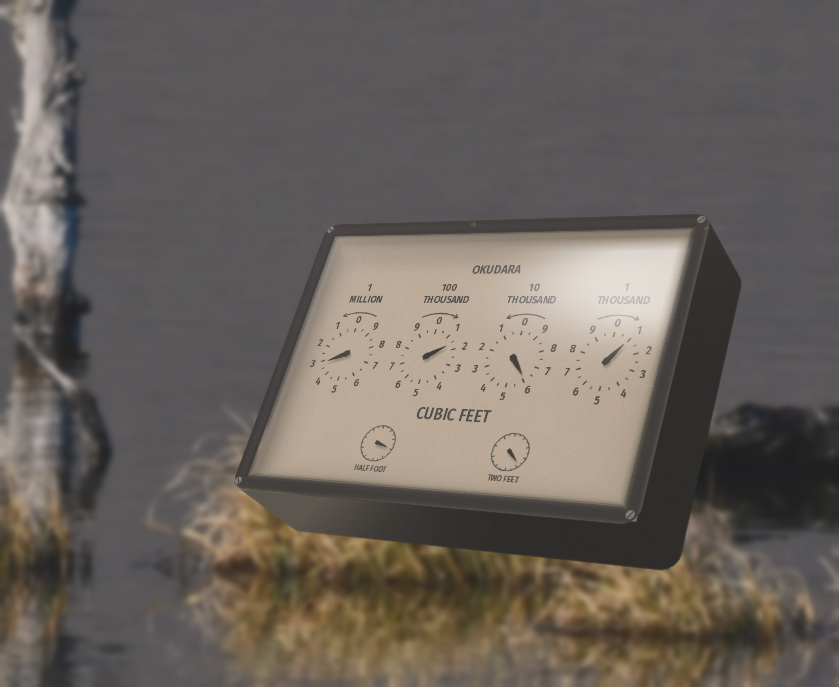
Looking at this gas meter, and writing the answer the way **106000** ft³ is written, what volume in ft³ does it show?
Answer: **316100** ft³
